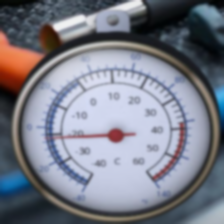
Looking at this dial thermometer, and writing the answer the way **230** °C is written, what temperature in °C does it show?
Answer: **-20** °C
